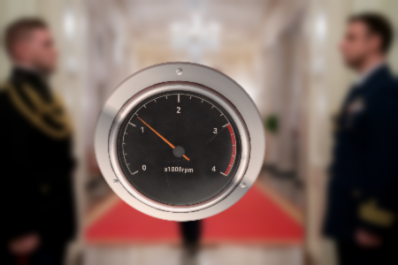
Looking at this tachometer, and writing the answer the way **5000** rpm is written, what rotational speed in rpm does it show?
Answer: **1200** rpm
